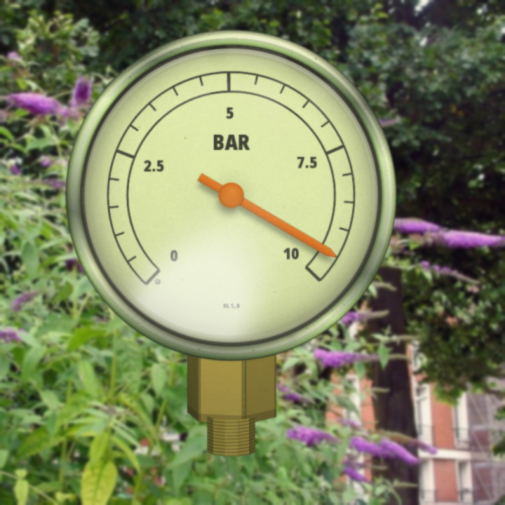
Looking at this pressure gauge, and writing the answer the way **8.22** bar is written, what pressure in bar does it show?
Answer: **9.5** bar
